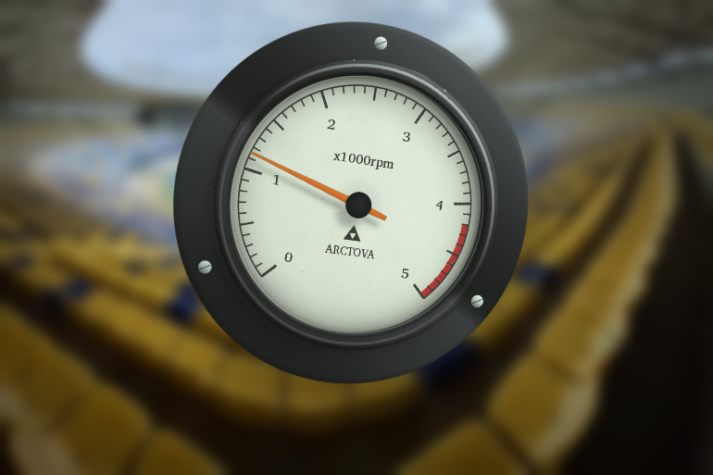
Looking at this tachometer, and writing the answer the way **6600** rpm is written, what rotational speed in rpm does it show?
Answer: **1150** rpm
